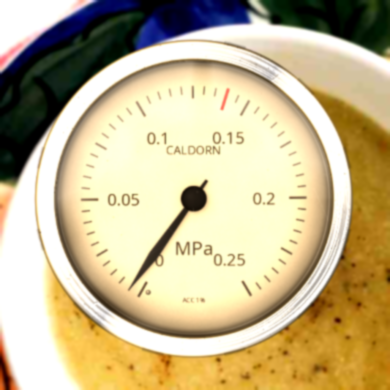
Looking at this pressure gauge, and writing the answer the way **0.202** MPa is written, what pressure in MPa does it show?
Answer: **0.005** MPa
